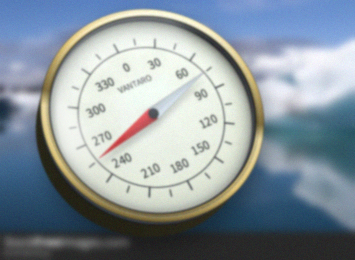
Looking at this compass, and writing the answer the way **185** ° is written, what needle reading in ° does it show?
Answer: **255** °
